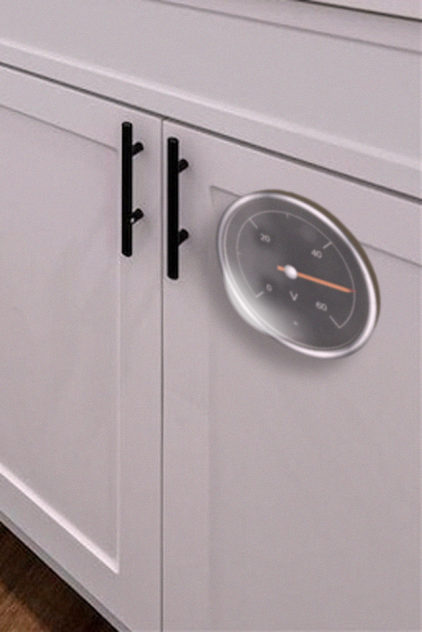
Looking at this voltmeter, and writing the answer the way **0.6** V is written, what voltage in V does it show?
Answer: **50** V
